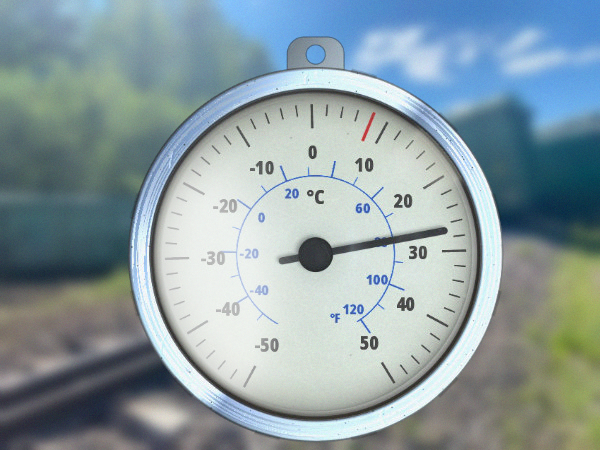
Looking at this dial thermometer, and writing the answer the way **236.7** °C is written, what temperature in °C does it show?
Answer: **27** °C
